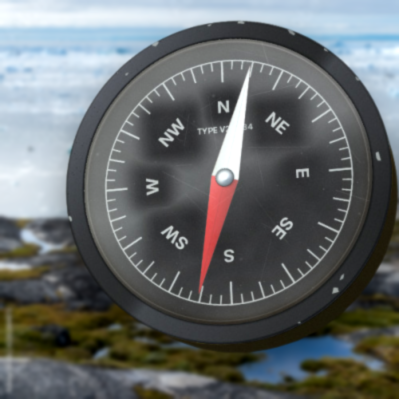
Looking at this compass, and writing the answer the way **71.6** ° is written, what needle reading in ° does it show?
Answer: **195** °
